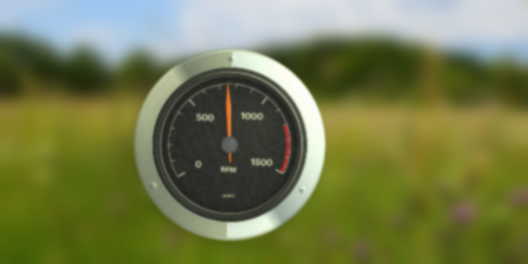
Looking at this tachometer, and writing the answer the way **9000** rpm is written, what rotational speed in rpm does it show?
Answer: **750** rpm
